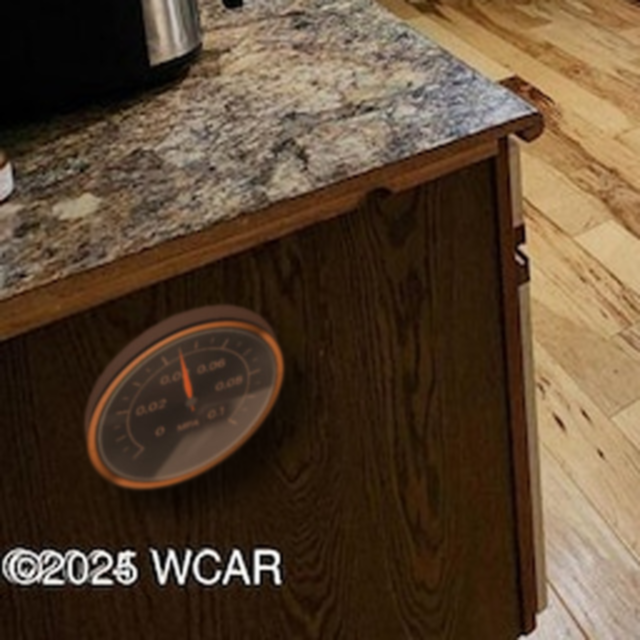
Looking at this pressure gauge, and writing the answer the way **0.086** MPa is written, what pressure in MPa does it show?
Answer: **0.045** MPa
